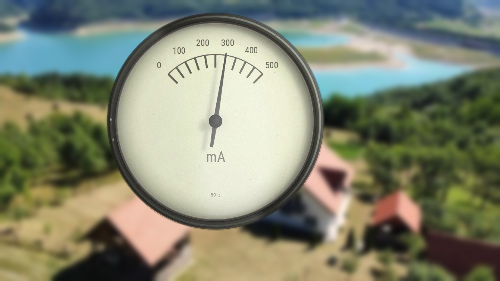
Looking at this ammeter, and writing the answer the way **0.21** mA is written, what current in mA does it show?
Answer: **300** mA
